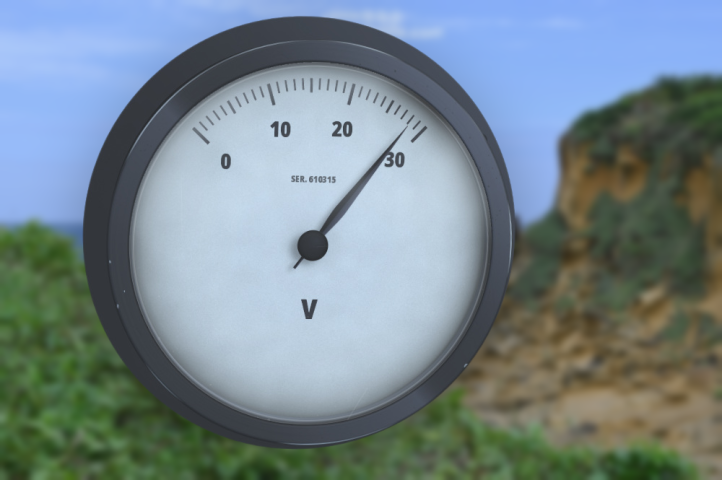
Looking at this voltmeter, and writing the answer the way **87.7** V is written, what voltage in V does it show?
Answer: **28** V
